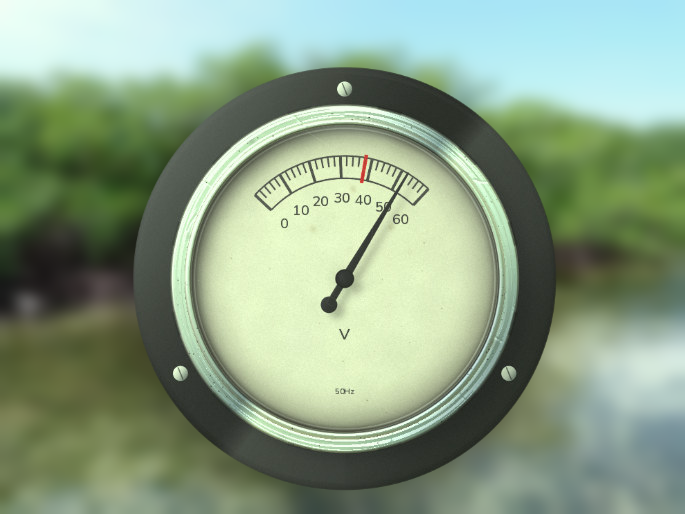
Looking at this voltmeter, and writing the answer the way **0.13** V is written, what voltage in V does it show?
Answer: **52** V
